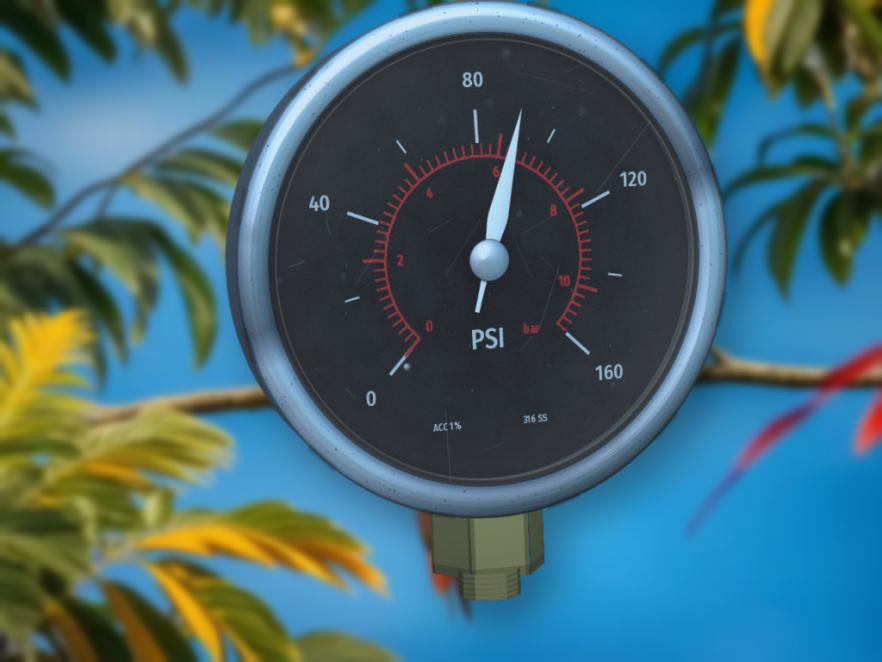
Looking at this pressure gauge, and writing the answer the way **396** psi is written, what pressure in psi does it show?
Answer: **90** psi
